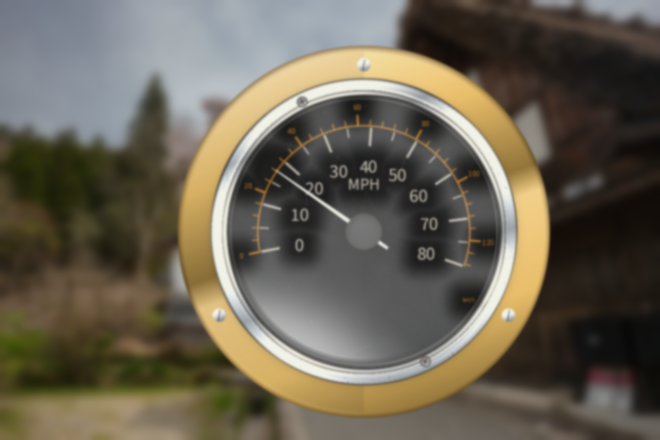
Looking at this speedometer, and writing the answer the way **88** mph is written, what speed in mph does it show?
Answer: **17.5** mph
